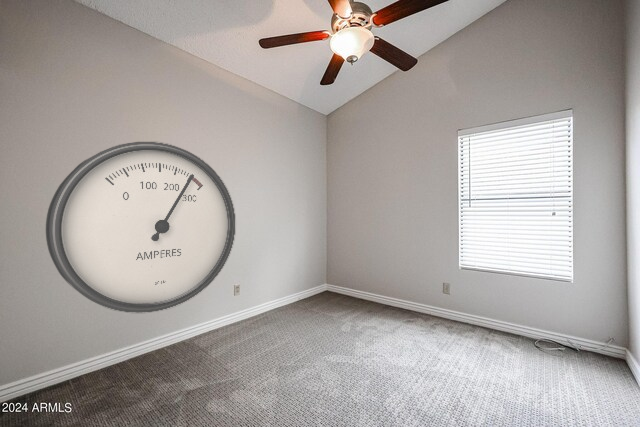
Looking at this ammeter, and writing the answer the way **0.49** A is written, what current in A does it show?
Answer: **250** A
